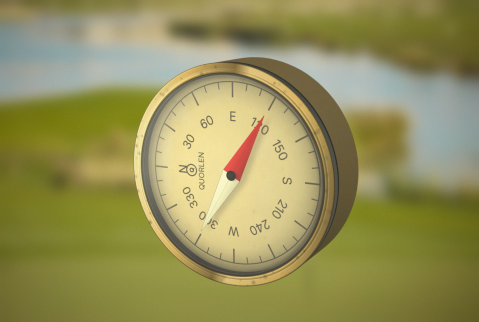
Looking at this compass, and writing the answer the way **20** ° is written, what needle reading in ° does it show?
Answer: **120** °
